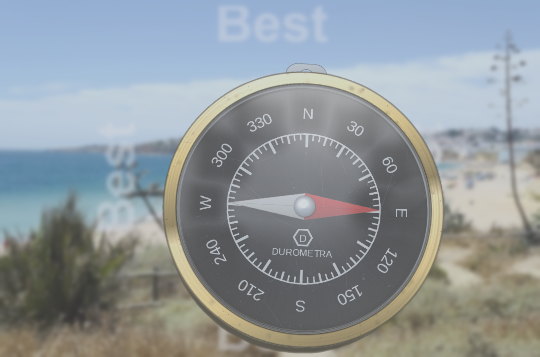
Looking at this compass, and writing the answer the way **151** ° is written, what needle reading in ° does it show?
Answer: **90** °
